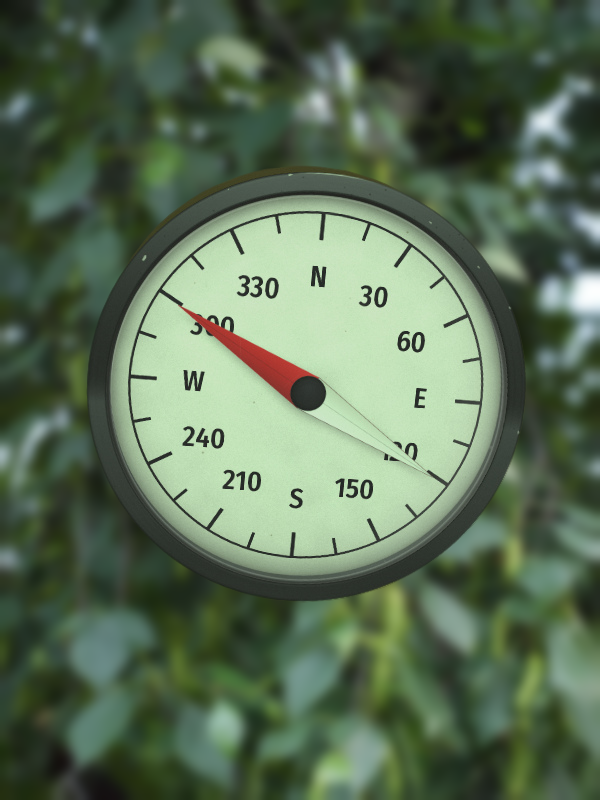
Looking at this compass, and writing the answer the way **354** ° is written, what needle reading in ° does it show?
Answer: **300** °
